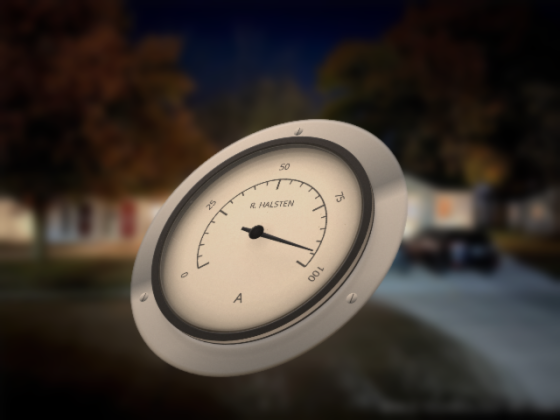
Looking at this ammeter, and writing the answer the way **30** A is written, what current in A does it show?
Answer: **95** A
